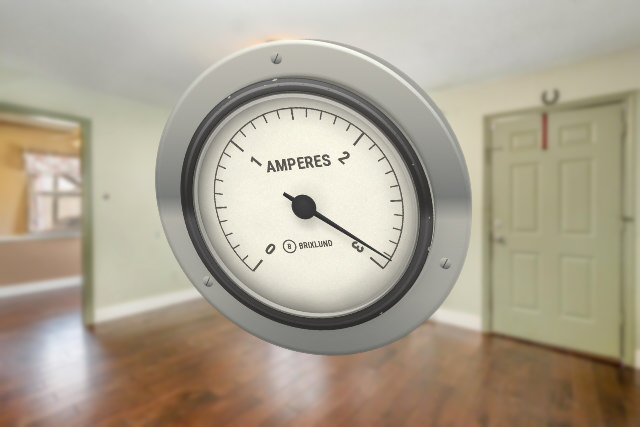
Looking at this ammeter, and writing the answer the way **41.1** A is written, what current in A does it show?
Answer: **2.9** A
